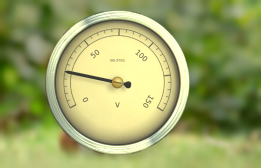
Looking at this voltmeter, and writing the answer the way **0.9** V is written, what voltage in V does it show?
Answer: **25** V
